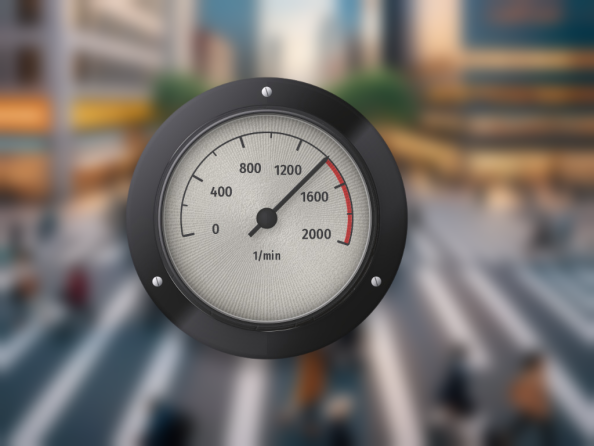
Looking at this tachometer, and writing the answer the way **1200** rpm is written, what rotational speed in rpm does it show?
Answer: **1400** rpm
